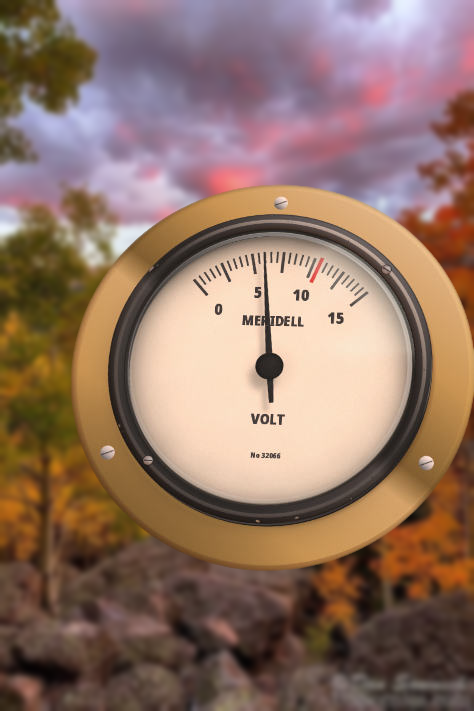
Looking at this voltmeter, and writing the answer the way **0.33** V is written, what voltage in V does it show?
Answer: **6** V
